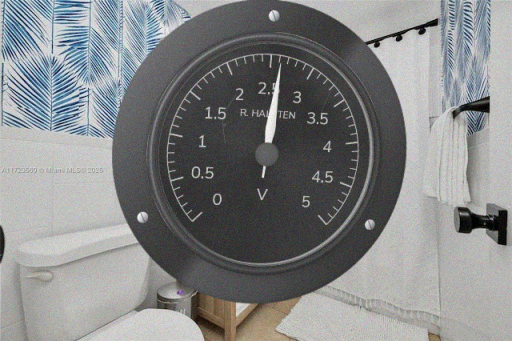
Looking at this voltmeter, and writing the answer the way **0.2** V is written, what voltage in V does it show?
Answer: **2.6** V
